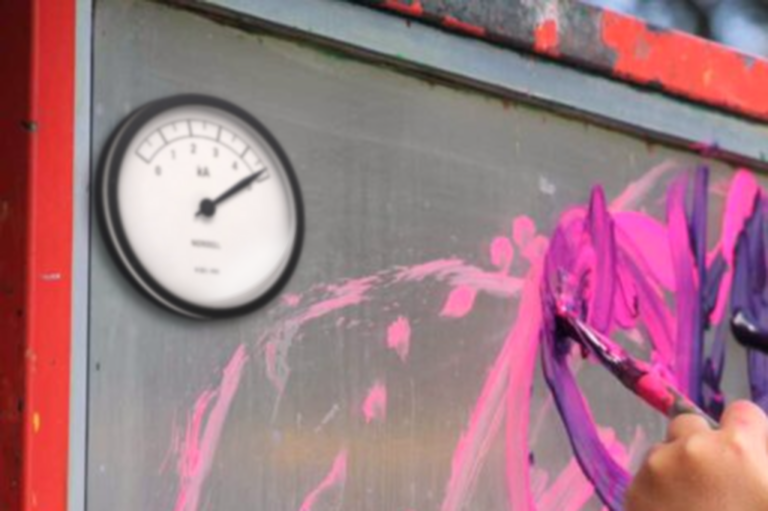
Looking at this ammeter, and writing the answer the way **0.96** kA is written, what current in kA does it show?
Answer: **4.75** kA
